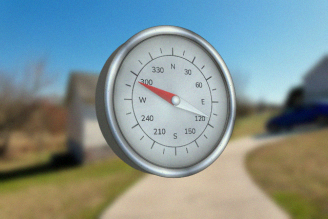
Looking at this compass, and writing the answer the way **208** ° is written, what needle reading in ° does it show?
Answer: **292.5** °
